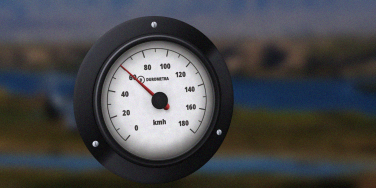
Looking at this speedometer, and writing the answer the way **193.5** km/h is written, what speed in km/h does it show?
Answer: **60** km/h
